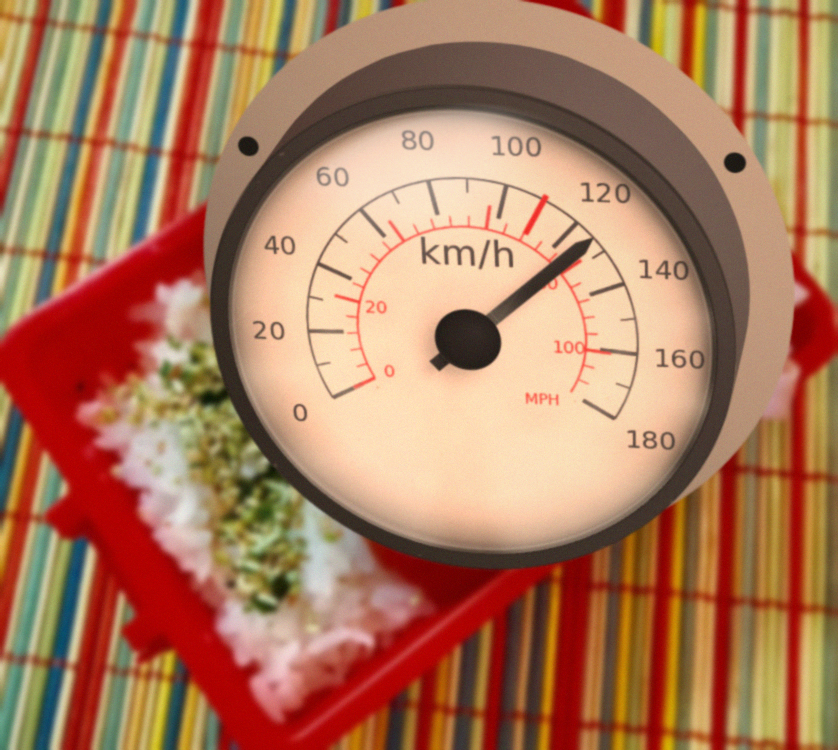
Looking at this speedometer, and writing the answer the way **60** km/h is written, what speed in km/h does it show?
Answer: **125** km/h
